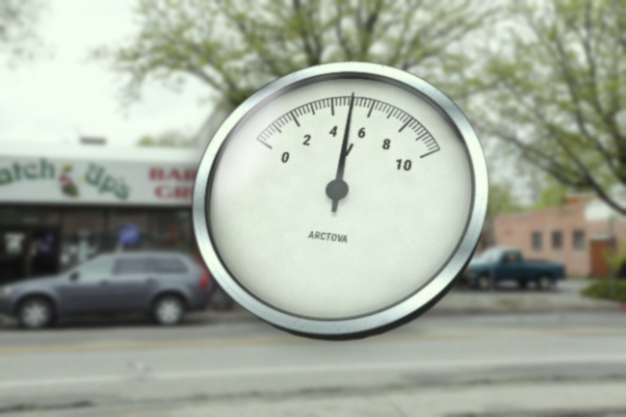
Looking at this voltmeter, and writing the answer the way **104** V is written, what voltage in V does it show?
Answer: **5** V
